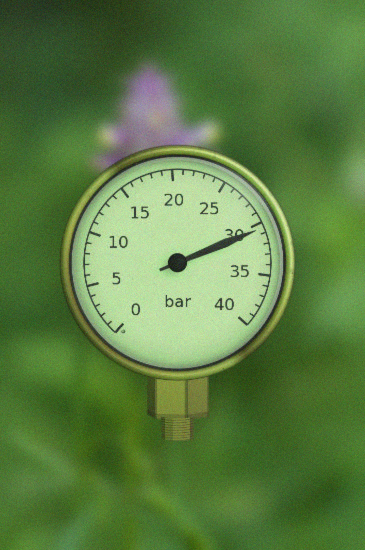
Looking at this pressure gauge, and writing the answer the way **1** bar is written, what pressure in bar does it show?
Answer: **30.5** bar
